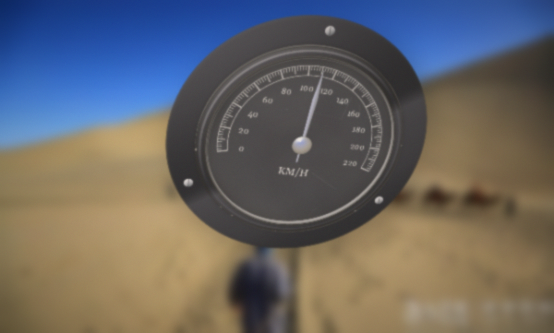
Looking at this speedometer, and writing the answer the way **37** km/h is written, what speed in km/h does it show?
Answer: **110** km/h
